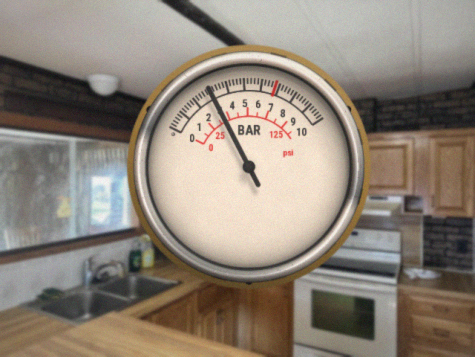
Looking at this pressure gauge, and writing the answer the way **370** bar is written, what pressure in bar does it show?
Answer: **3** bar
